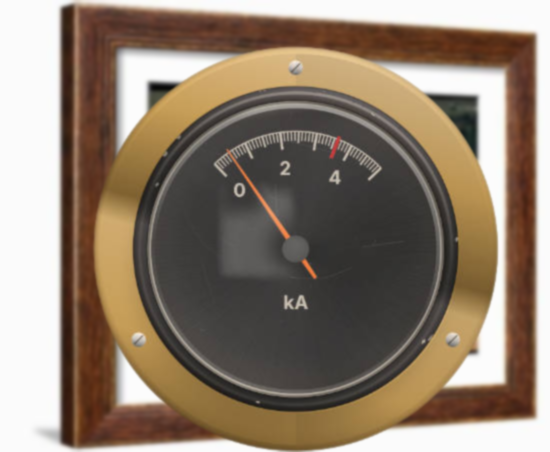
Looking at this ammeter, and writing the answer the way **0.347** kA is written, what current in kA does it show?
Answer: **0.5** kA
